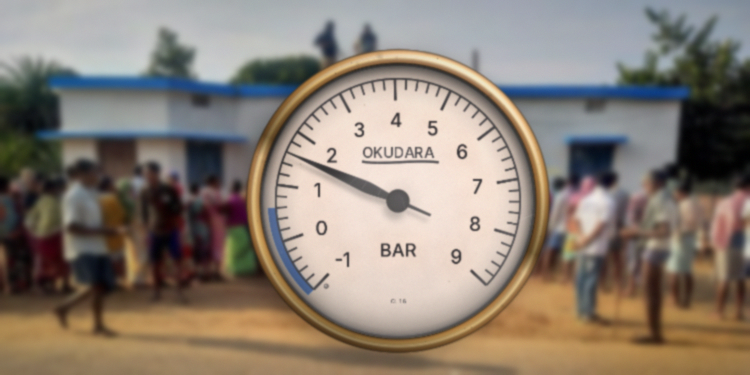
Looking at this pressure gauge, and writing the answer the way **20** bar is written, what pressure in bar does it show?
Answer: **1.6** bar
